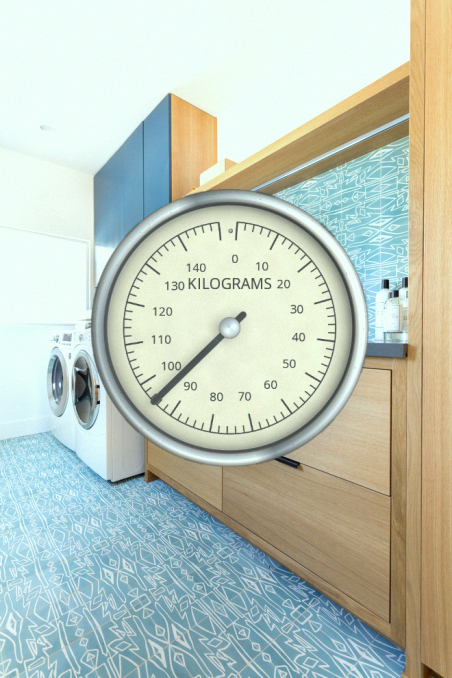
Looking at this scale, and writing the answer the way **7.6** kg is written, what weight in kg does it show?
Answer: **95** kg
